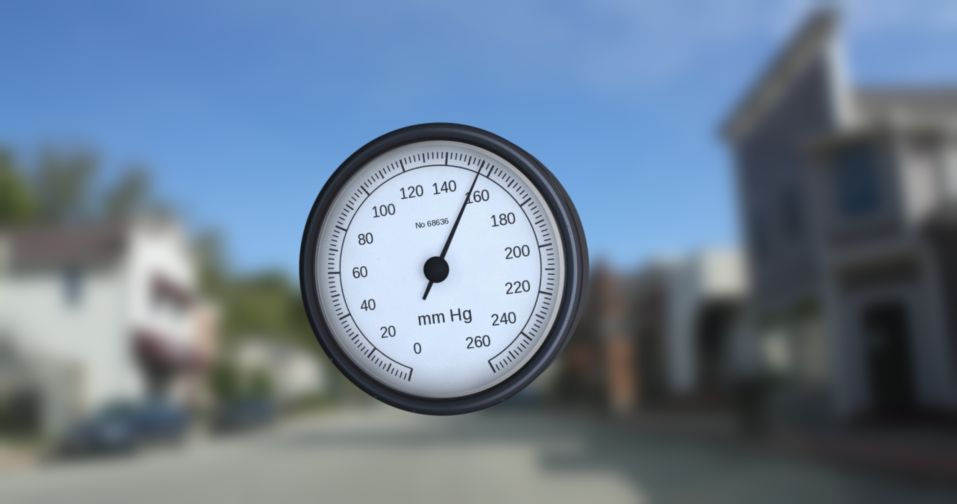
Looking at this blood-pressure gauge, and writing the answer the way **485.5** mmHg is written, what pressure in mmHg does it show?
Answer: **156** mmHg
